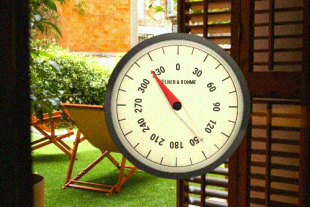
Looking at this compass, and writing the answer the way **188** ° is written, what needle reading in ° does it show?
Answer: **322.5** °
